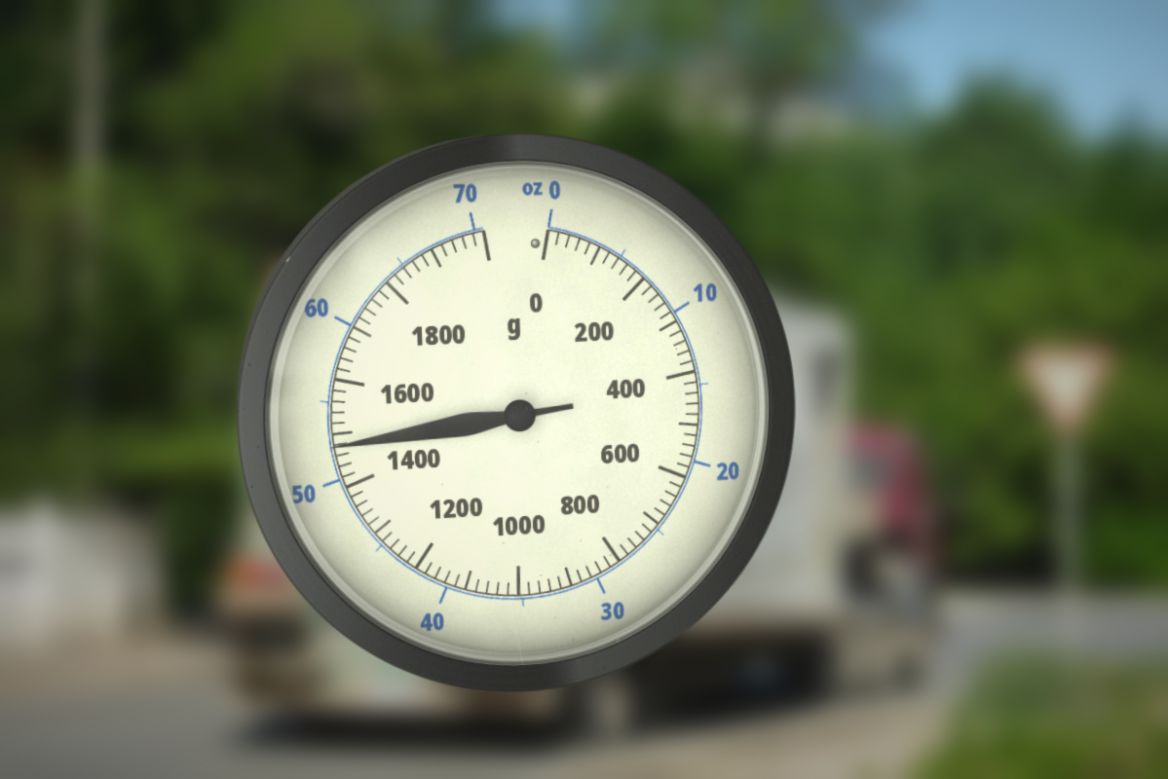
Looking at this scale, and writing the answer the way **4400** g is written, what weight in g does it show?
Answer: **1480** g
